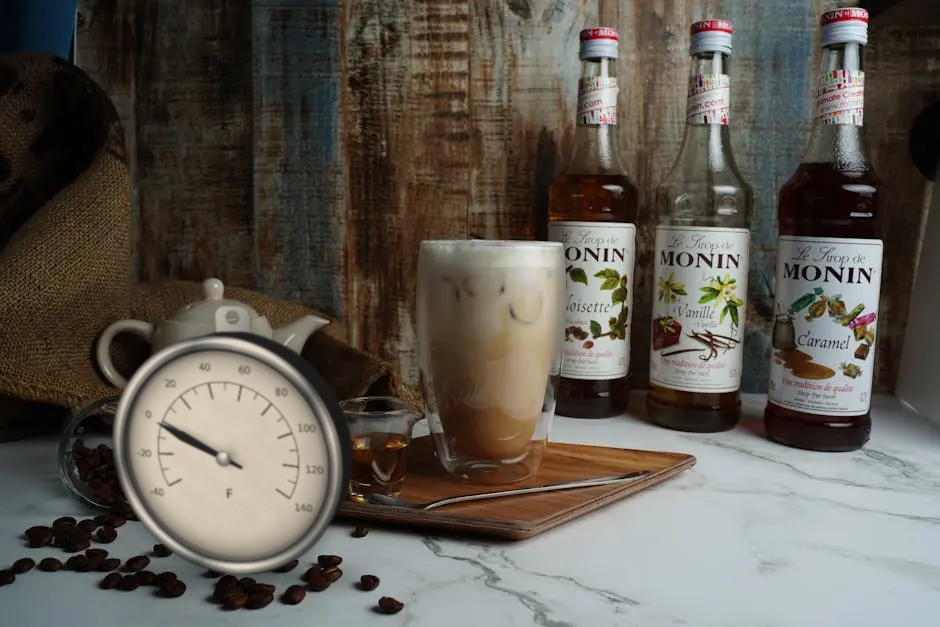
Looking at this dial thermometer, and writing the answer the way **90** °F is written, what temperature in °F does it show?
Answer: **0** °F
